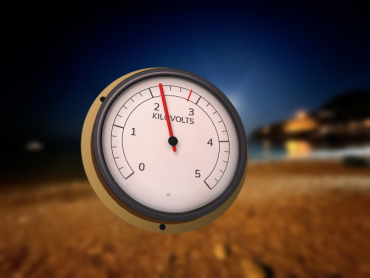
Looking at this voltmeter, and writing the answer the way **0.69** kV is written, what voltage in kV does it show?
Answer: **2.2** kV
